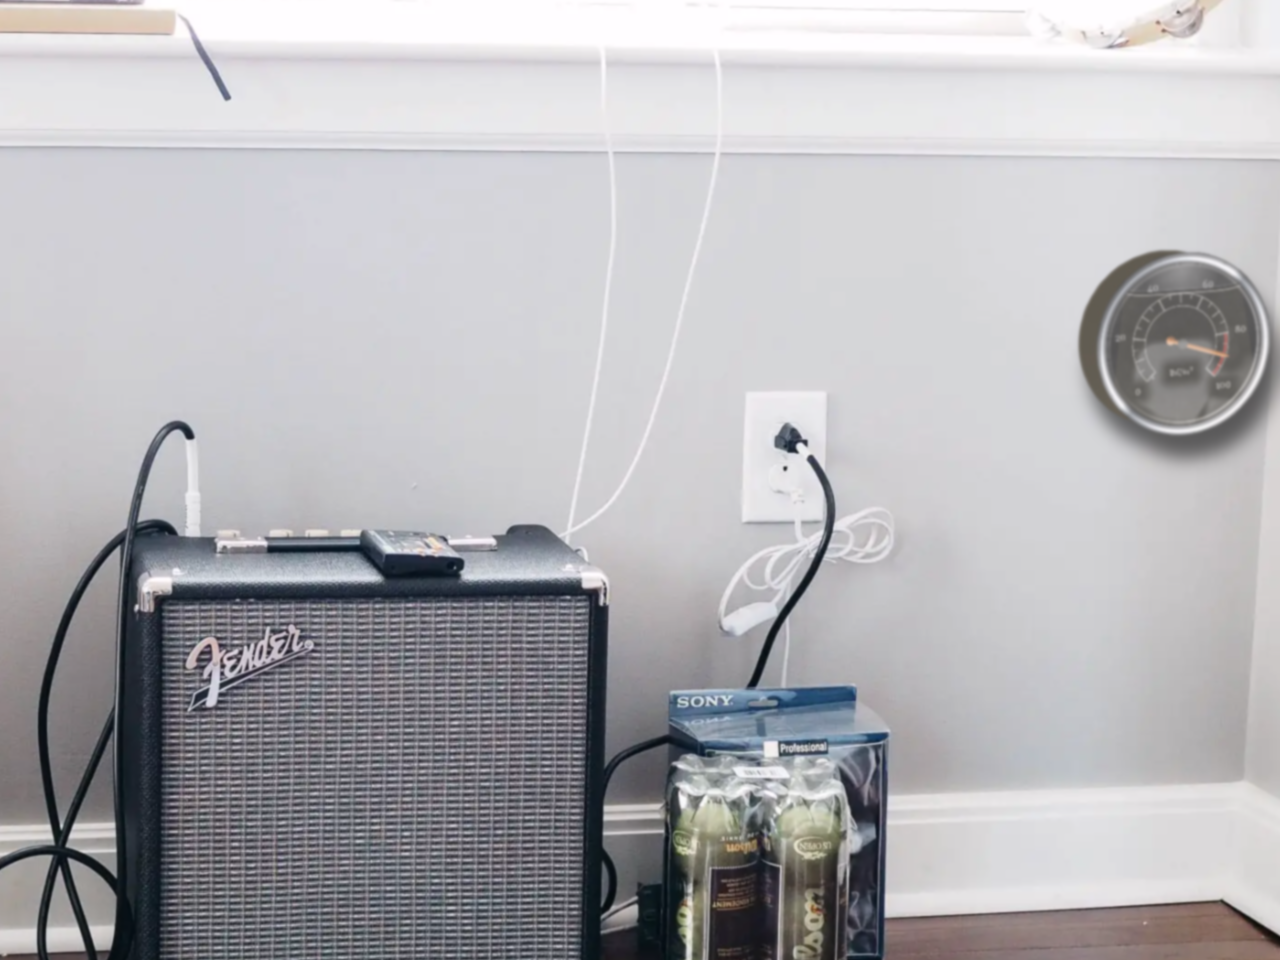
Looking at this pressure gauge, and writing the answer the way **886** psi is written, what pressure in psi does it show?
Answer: **90** psi
